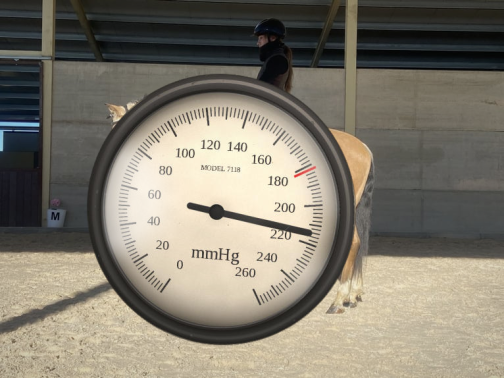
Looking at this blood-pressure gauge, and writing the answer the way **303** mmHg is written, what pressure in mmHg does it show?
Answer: **214** mmHg
